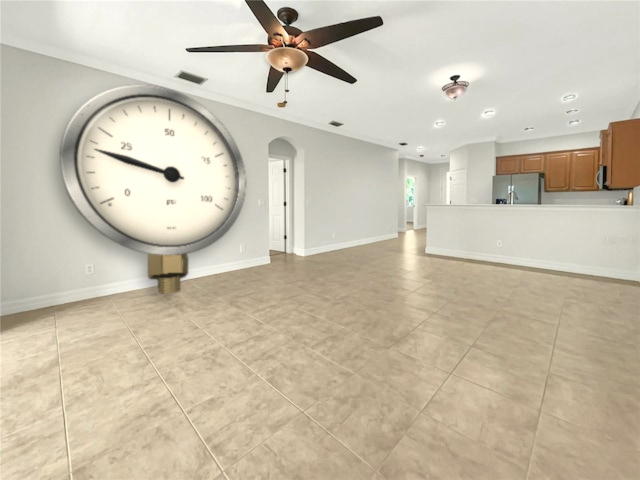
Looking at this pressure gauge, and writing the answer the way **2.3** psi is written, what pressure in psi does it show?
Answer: **17.5** psi
